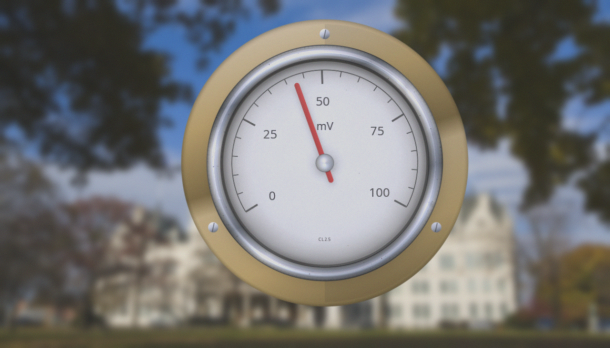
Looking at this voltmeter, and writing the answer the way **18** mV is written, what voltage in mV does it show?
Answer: **42.5** mV
